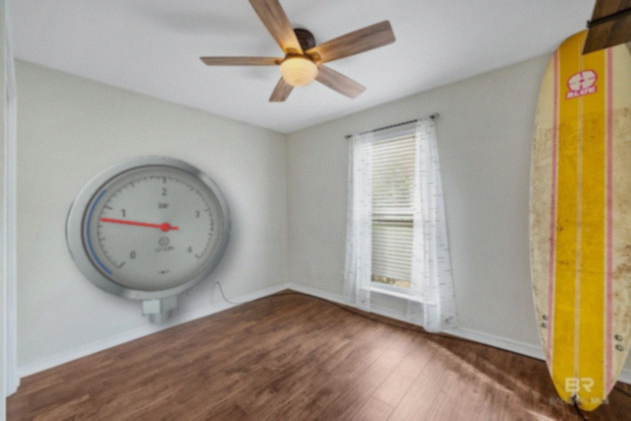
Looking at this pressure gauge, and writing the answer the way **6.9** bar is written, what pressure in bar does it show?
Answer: **0.8** bar
